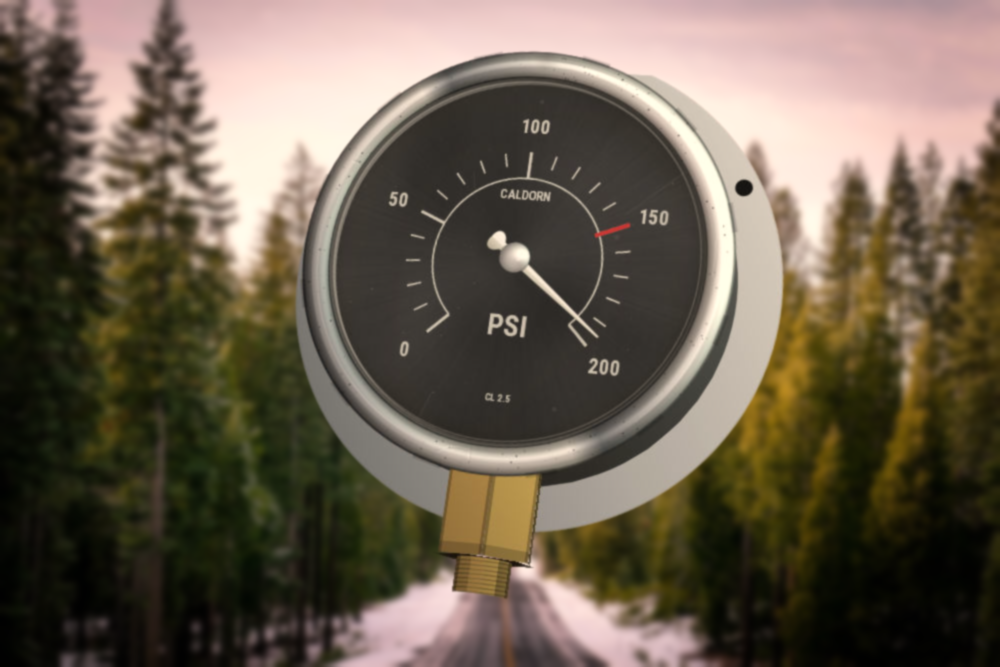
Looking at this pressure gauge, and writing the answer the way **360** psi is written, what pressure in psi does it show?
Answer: **195** psi
